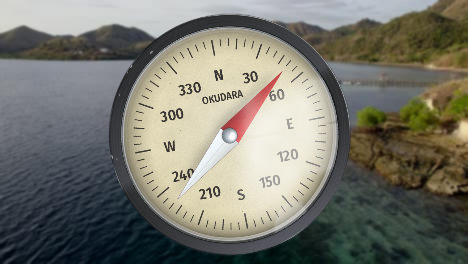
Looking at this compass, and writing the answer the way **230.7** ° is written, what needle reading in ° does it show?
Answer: **50** °
